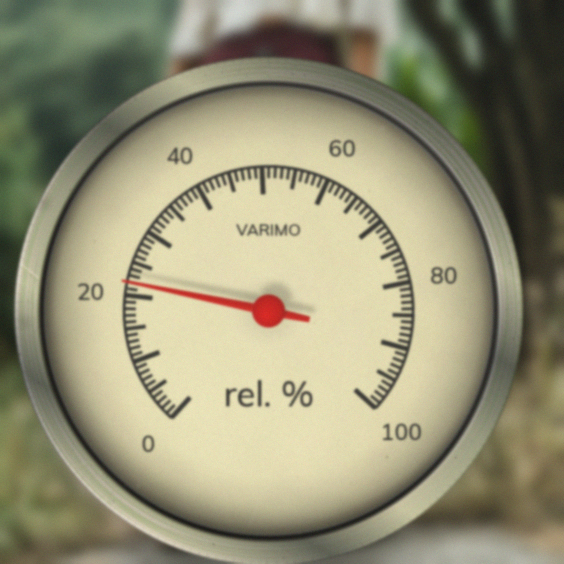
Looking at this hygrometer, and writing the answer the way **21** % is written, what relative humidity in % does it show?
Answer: **22** %
